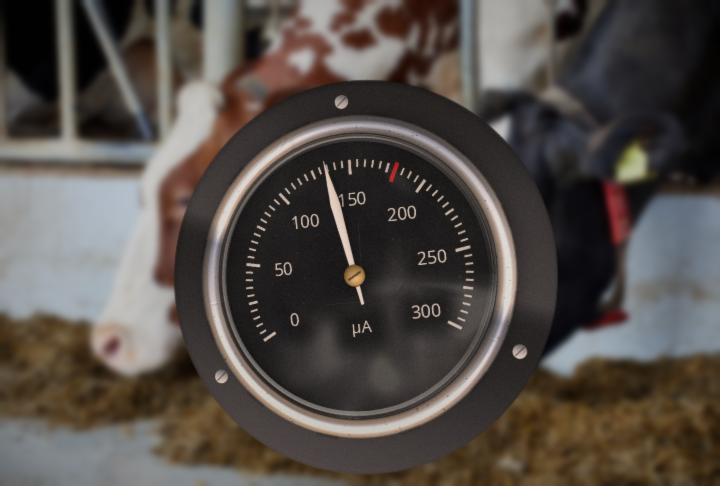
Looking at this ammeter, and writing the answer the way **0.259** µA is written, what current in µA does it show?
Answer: **135** µA
